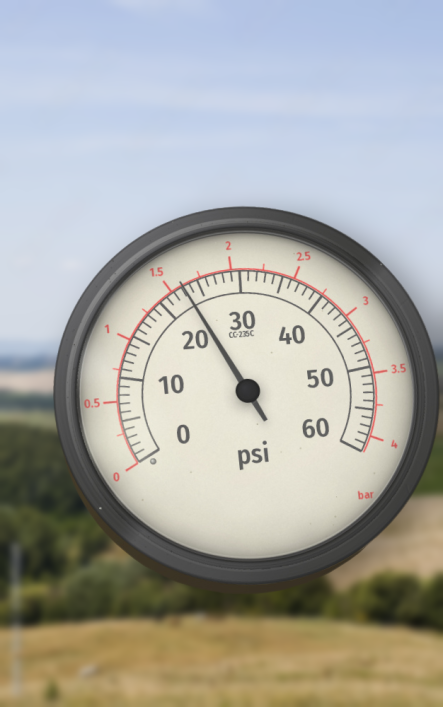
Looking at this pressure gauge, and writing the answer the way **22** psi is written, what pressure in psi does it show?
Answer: **23** psi
